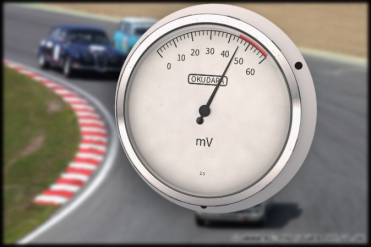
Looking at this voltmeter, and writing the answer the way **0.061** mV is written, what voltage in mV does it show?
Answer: **46** mV
